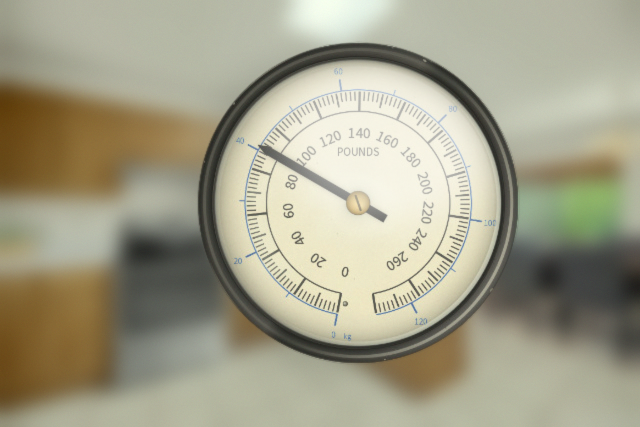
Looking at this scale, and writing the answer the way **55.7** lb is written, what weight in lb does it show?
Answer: **90** lb
